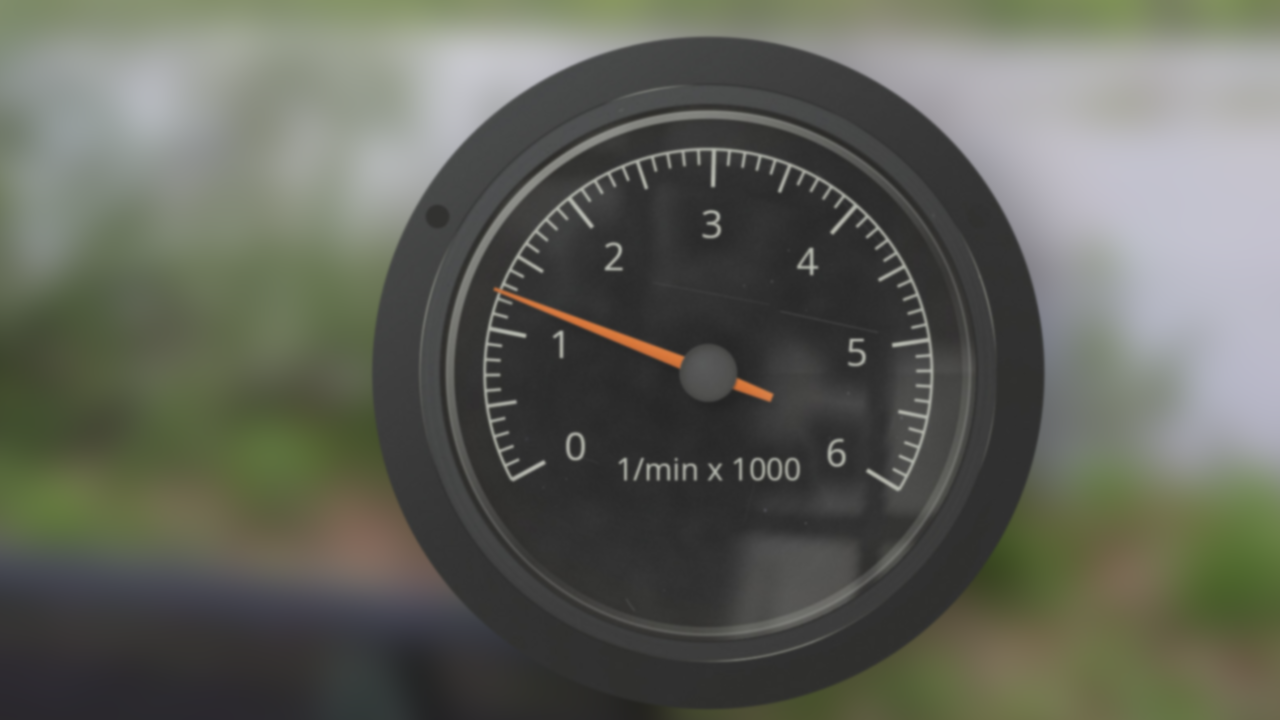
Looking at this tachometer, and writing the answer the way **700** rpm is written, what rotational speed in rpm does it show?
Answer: **1250** rpm
